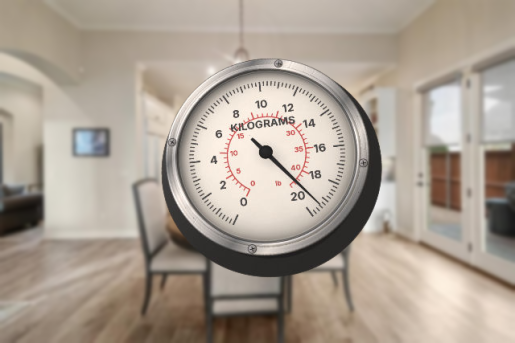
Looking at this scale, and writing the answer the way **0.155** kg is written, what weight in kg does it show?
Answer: **19.4** kg
